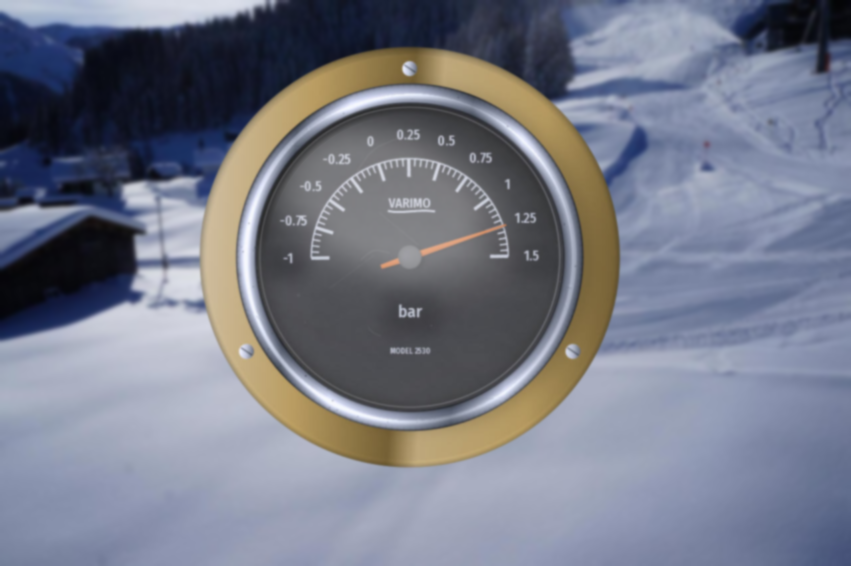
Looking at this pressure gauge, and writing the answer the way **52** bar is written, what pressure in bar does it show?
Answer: **1.25** bar
